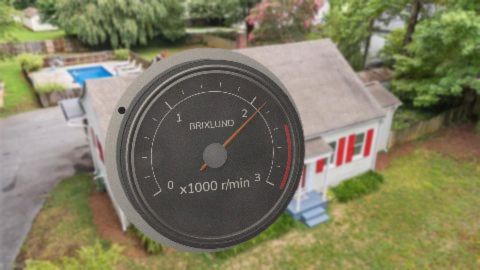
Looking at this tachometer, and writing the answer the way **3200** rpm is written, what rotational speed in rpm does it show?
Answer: **2100** rpm
